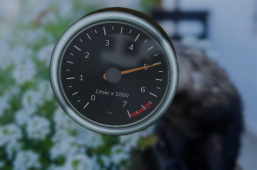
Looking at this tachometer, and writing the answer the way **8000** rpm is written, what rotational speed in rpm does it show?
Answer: **5000** rpm
